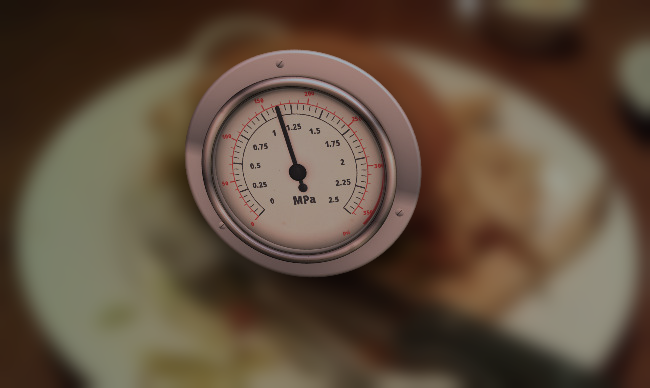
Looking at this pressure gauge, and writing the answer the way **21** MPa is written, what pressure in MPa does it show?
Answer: **1.15** MPa
